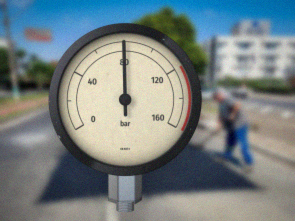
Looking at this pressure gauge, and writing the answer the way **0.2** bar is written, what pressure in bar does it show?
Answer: **80** bar
